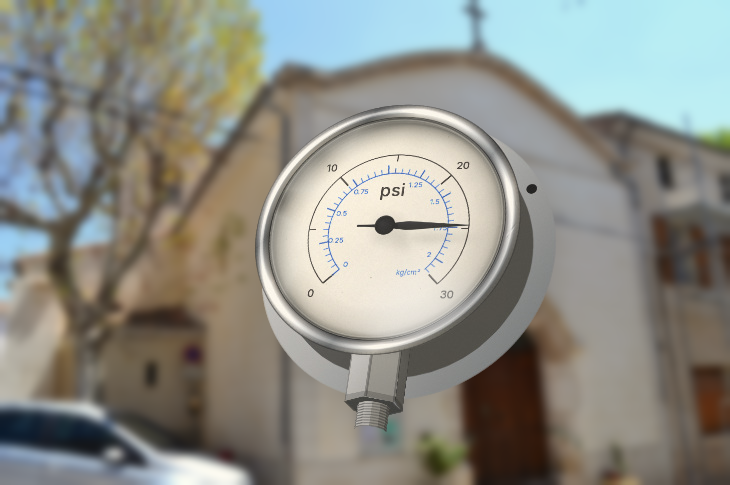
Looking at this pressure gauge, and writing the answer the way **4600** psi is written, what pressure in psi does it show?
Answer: **25** psi
